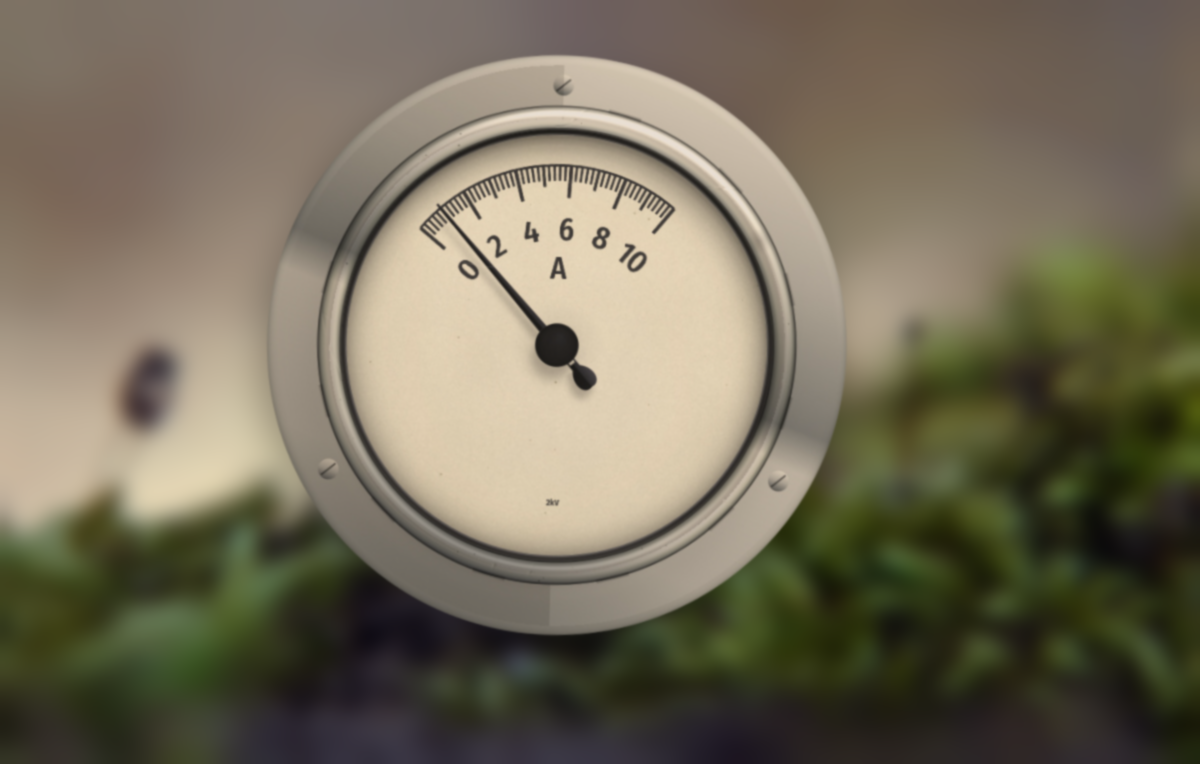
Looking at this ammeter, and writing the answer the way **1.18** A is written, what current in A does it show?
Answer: **1** A
